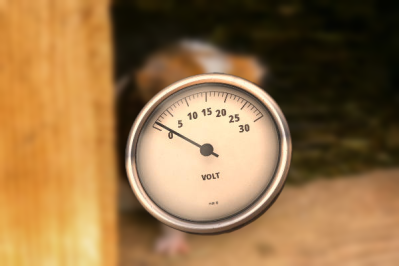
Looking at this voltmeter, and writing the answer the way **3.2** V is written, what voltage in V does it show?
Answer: **1** V
